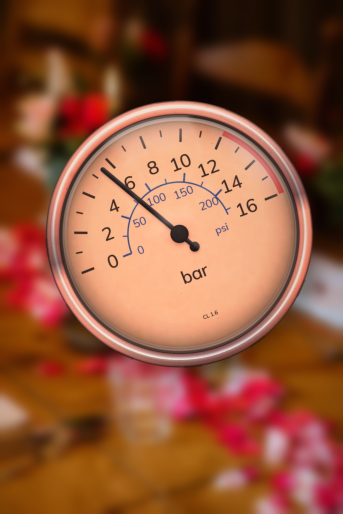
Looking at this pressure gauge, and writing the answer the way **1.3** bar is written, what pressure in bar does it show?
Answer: **5.5** bar
